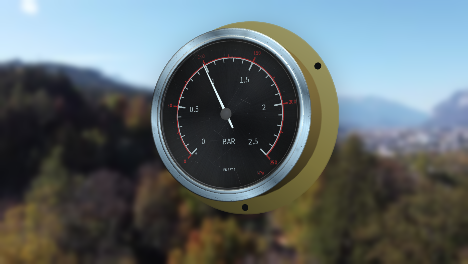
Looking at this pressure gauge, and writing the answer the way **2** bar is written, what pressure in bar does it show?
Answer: **1** bar
